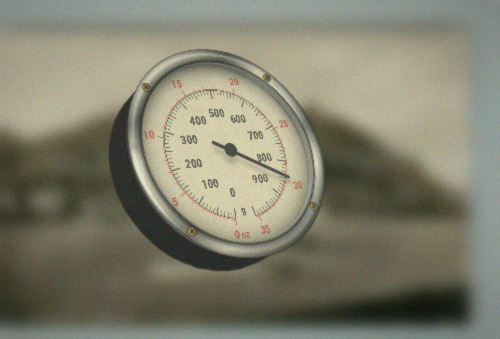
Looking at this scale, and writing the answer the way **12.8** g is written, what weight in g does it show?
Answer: **850** g
